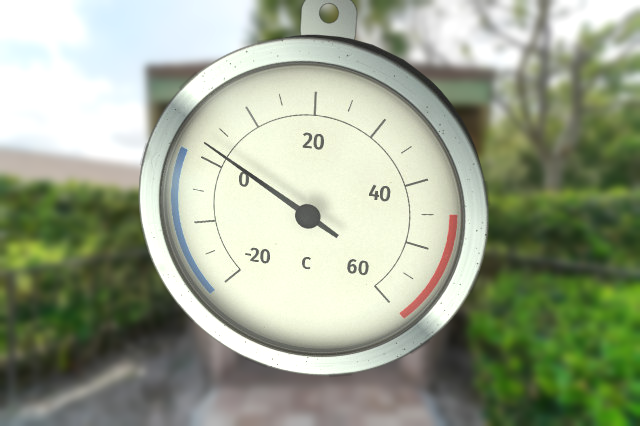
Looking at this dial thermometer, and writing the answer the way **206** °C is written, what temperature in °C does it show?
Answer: **2.5** °C
